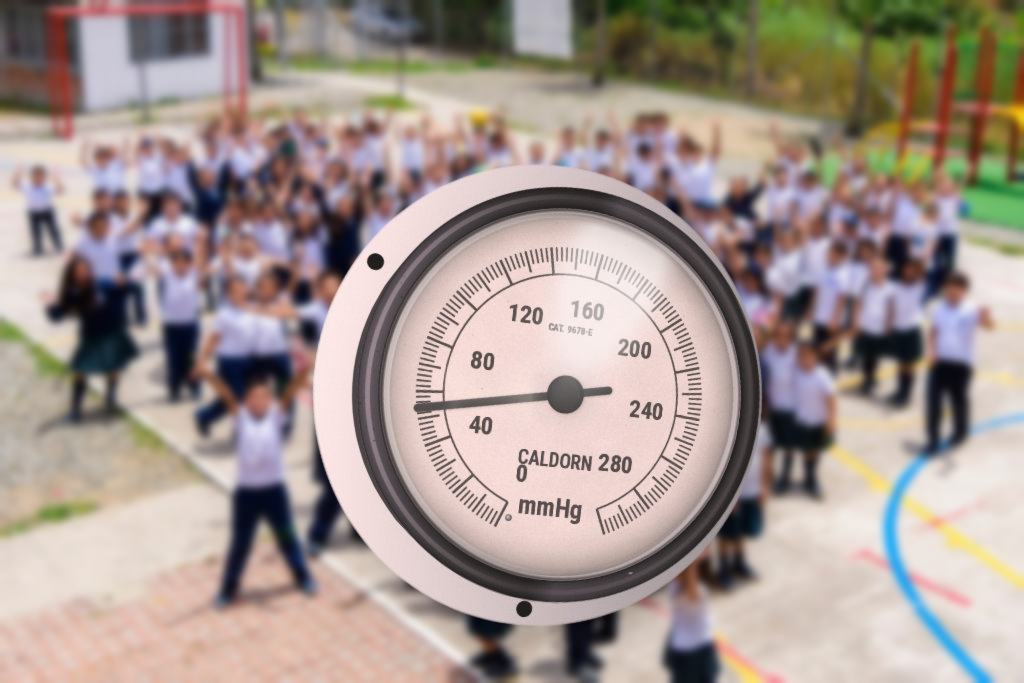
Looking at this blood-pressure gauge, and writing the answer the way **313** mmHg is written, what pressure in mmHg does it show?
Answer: **54** mmHg
